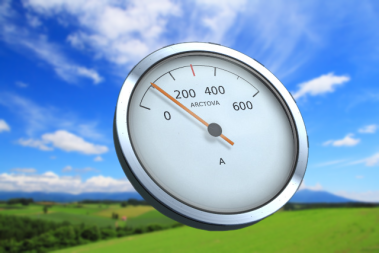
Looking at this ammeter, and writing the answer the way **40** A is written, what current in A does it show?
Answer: **100** A
